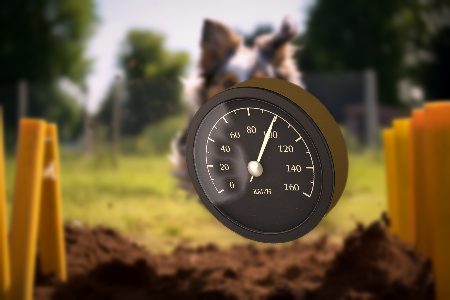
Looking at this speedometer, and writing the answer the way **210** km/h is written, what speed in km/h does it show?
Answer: **100** km/h
